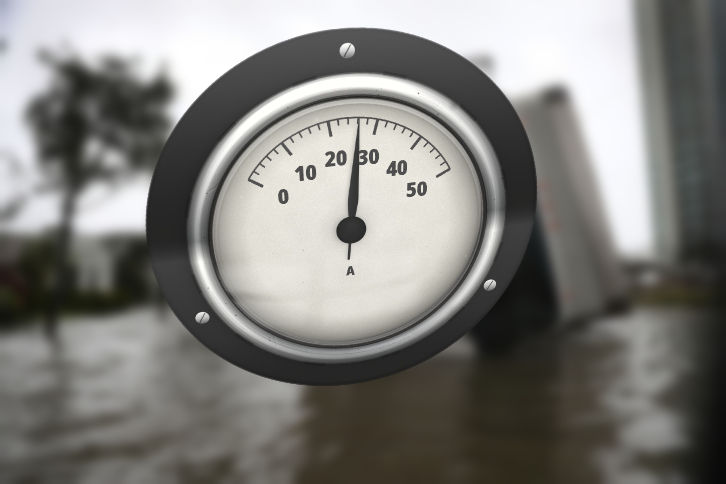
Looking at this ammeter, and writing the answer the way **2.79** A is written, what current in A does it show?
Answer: **26** A
